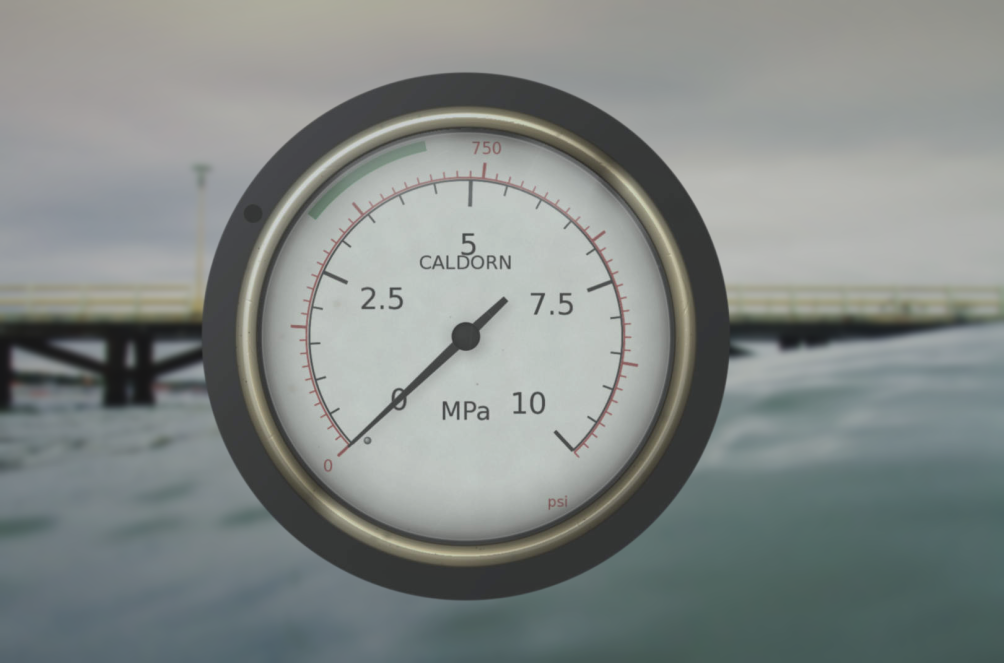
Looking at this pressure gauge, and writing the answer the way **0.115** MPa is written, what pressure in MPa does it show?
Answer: **0** MPa
